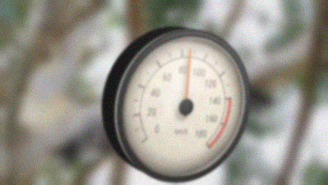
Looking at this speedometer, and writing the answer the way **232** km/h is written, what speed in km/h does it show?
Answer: **85** km/h
